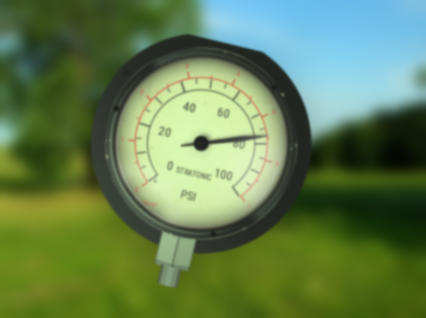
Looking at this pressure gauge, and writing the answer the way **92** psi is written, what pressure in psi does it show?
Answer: **77.5** psi
